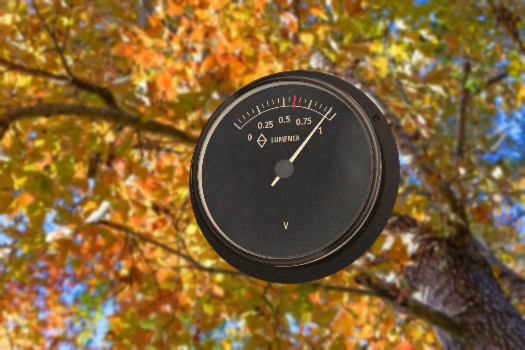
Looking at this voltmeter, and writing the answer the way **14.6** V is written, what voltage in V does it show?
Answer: **0.95** V
